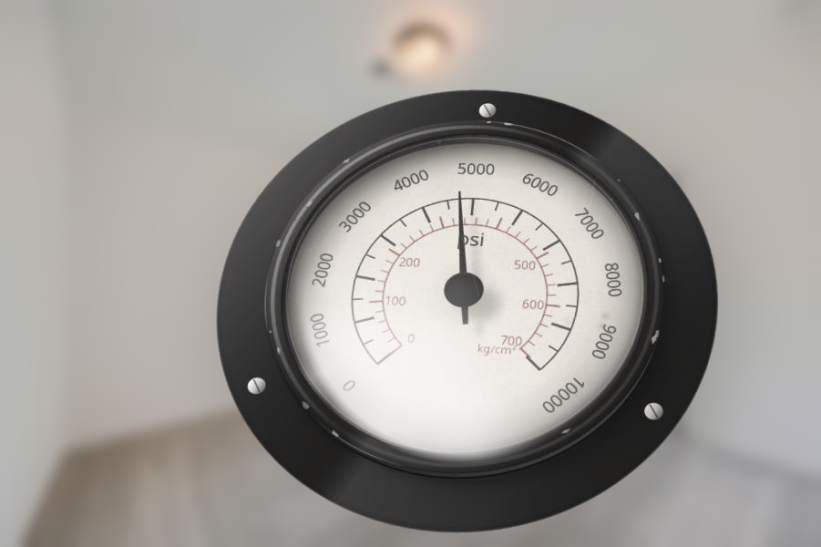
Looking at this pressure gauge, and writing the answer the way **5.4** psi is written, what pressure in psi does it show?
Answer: **4750** psi
